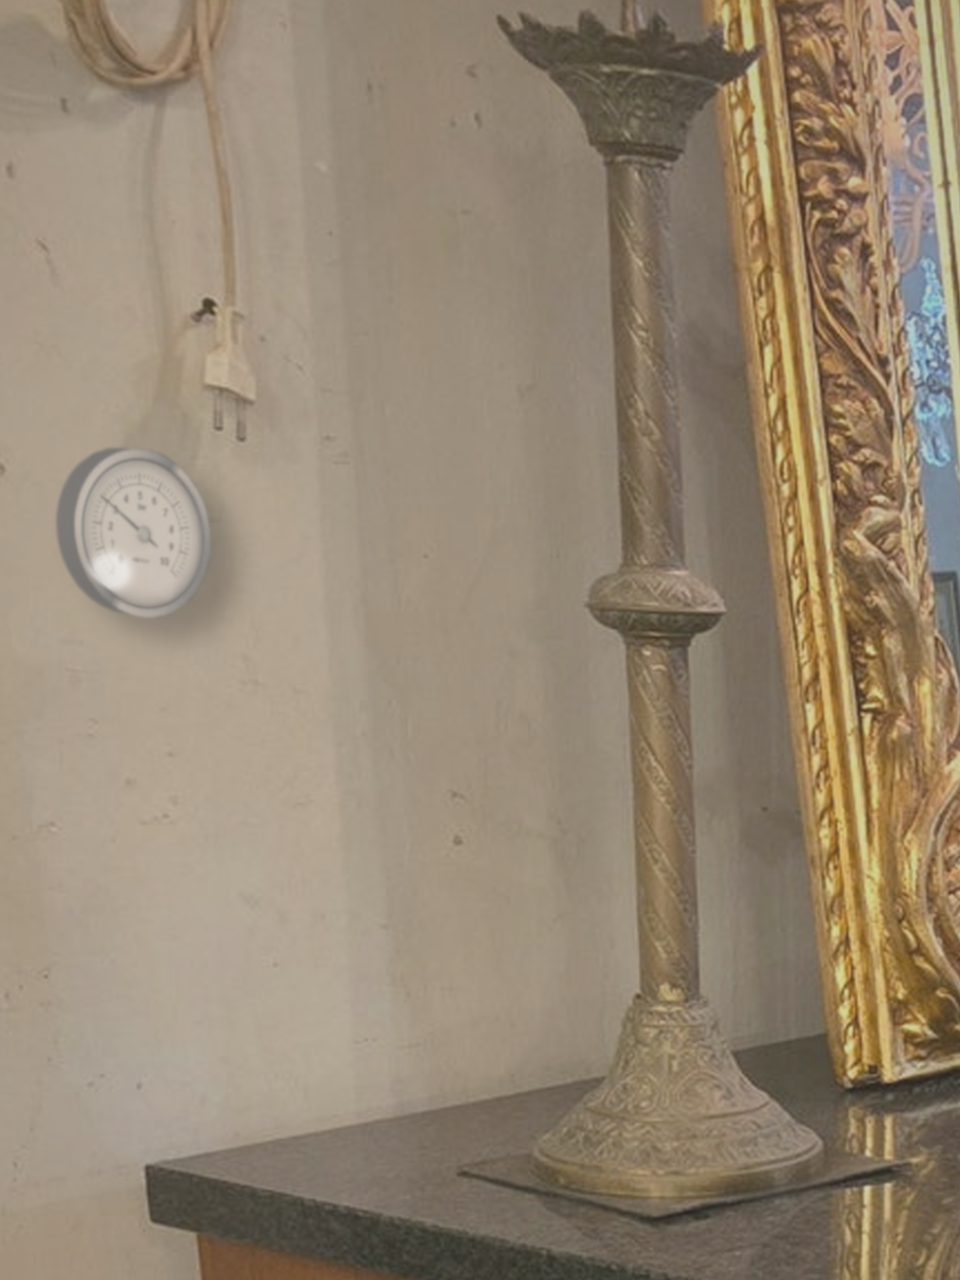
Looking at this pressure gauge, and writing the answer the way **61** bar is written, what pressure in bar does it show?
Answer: **3** bar
